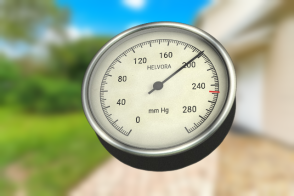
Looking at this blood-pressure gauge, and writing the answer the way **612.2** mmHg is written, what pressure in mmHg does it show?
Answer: **200** mmHg
